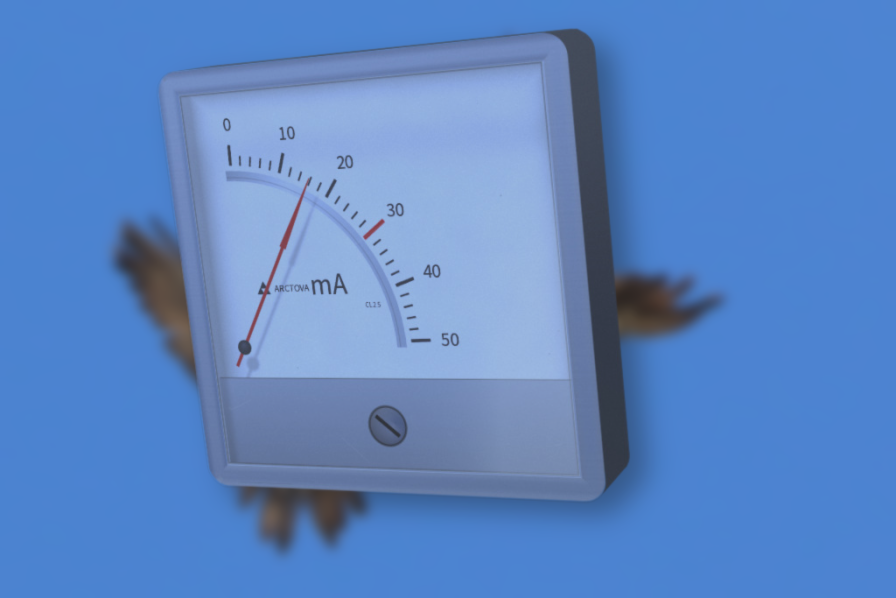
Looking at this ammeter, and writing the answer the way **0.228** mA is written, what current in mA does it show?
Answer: **16** mA
